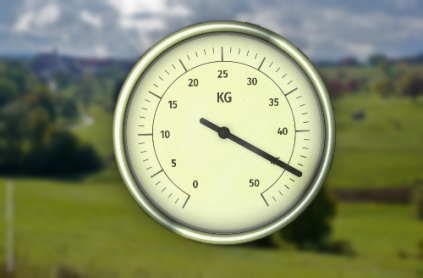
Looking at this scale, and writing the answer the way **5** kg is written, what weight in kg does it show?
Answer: **45** kg
